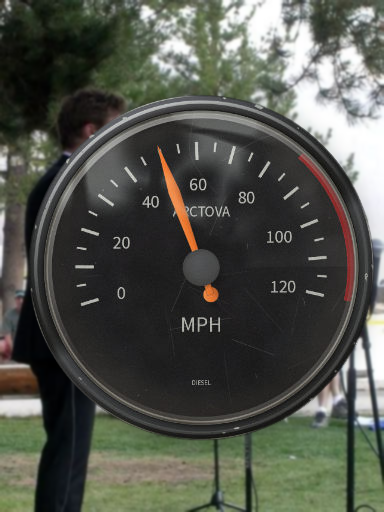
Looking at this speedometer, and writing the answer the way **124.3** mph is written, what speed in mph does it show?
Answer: **50** mph
